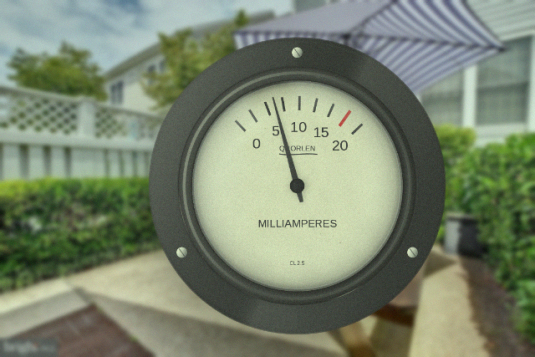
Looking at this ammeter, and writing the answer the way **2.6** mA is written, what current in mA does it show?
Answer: **6.25** mA
